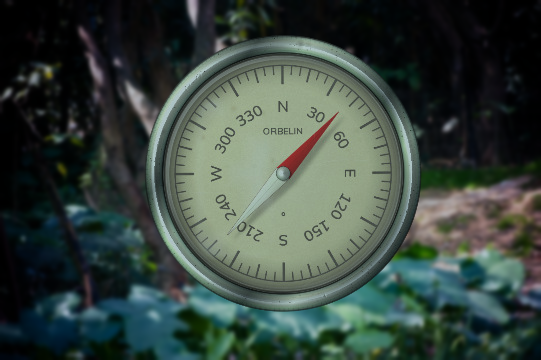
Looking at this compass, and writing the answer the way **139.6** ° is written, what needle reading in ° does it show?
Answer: **42.5** °
